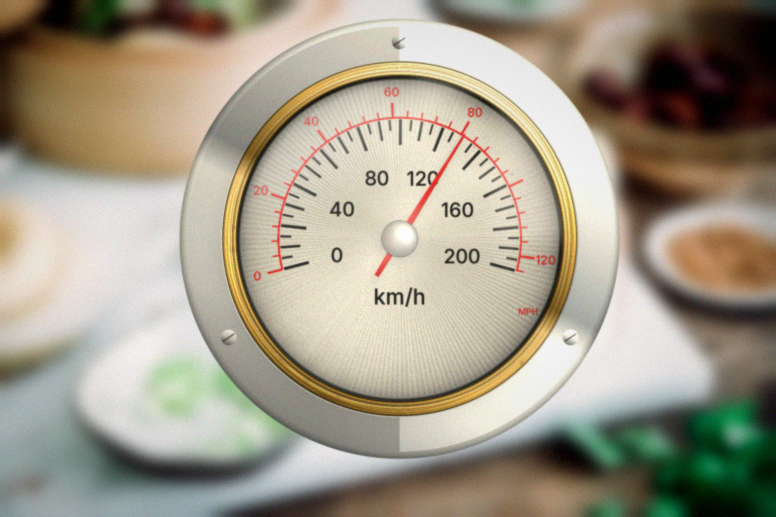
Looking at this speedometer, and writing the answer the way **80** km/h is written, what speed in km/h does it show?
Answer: **130** km/h
